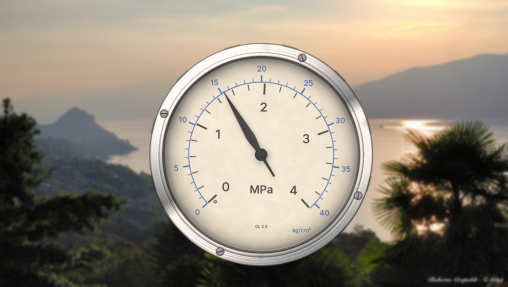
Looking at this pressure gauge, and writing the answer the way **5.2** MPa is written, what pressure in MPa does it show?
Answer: **1.5** MPa
